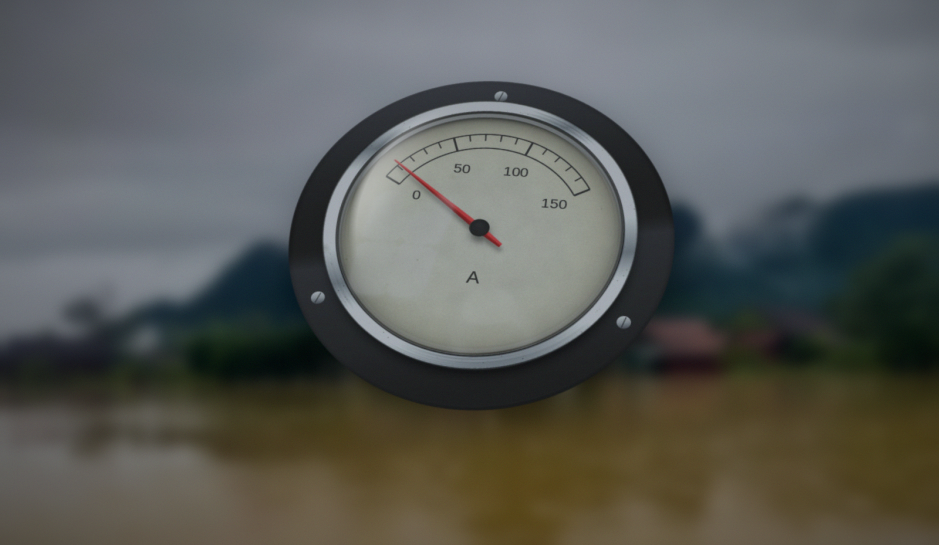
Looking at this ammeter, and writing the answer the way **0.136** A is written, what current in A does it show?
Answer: **10** A
